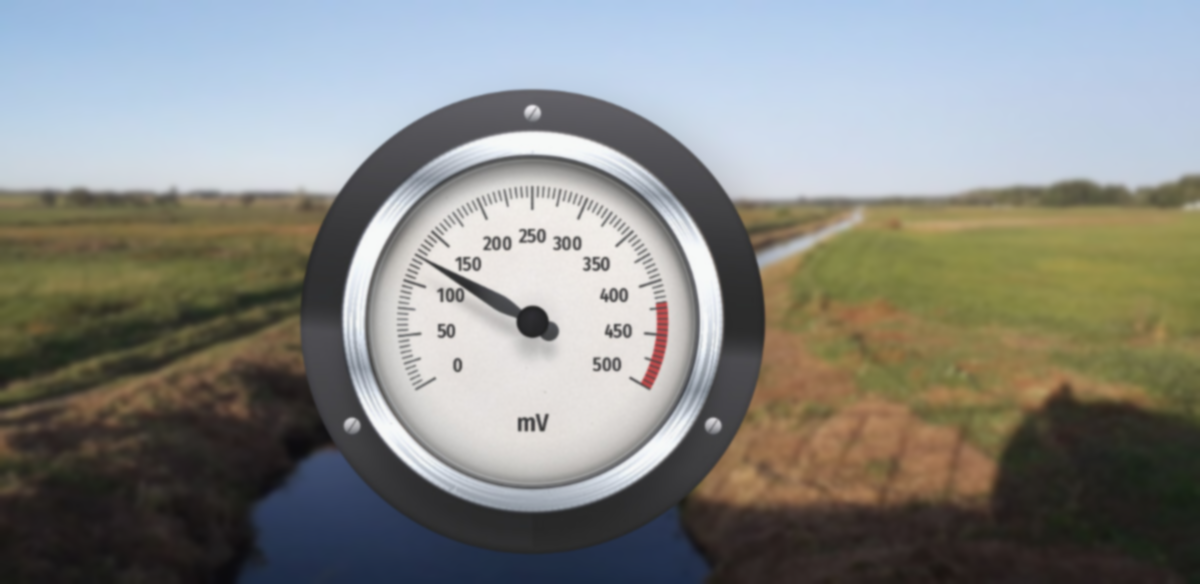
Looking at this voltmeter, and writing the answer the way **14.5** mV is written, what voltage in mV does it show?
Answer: **125** mV
